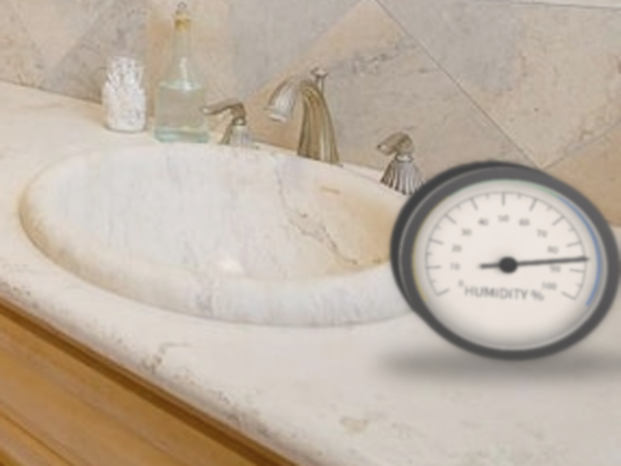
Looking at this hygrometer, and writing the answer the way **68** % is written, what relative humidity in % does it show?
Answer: **85** %
